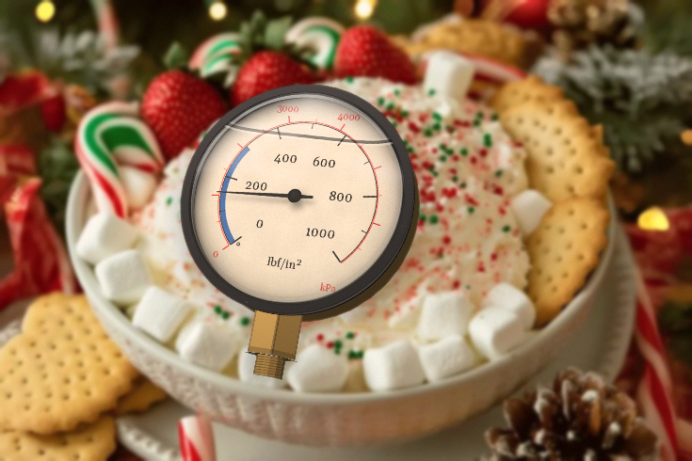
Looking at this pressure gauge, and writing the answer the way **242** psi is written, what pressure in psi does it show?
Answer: **150** psi
